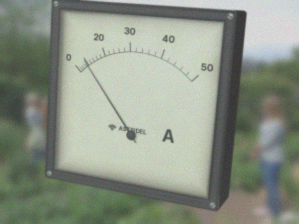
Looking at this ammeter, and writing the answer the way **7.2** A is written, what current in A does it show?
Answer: **10** A
